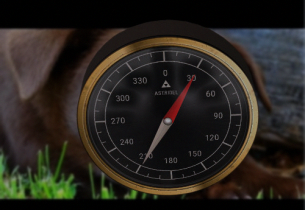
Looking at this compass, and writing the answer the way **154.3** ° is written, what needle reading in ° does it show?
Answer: **30** °
